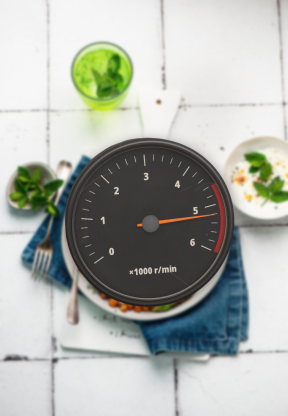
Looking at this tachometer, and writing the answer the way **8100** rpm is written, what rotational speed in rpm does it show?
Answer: **5200** rpm
